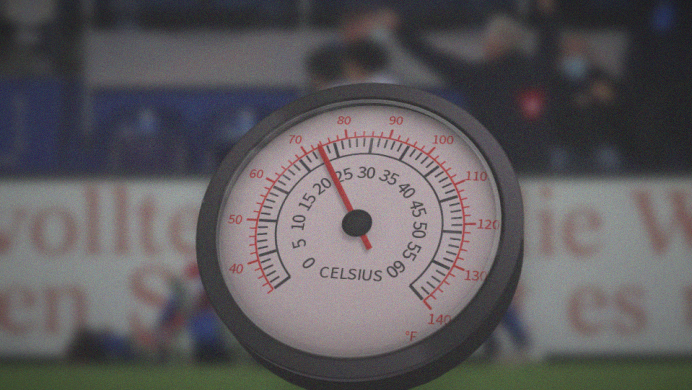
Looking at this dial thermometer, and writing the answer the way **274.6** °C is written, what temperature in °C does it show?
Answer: **23** °C
